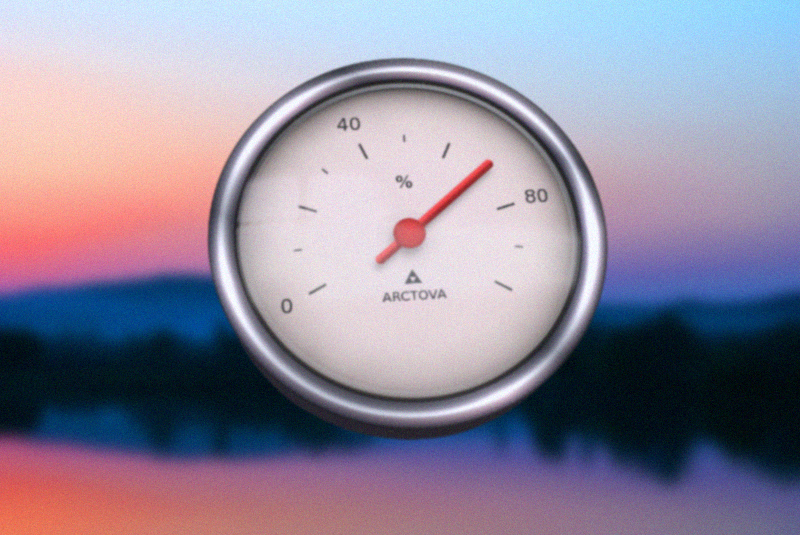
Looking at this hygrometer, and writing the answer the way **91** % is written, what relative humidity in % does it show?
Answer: **70** %
